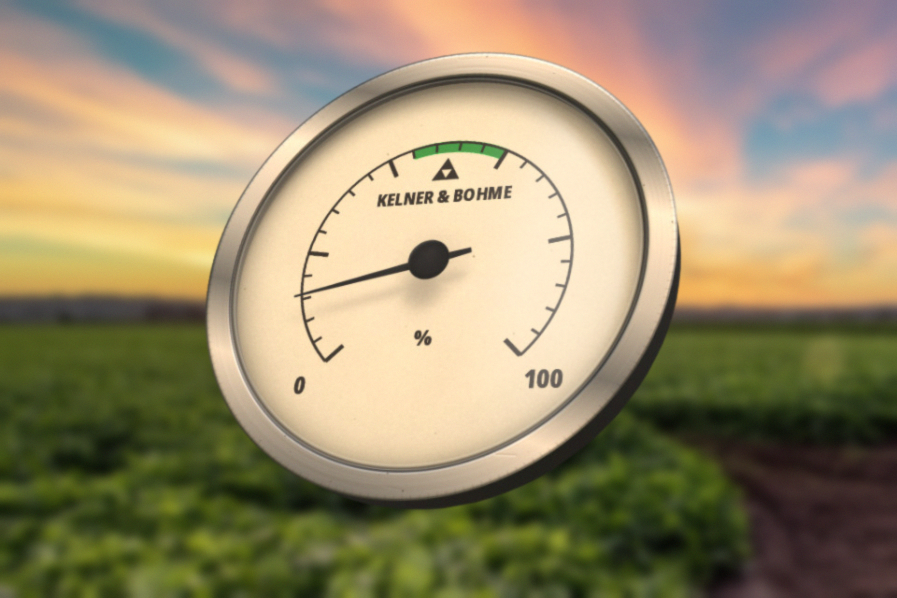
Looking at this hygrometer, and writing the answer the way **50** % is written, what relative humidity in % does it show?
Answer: **12** %
